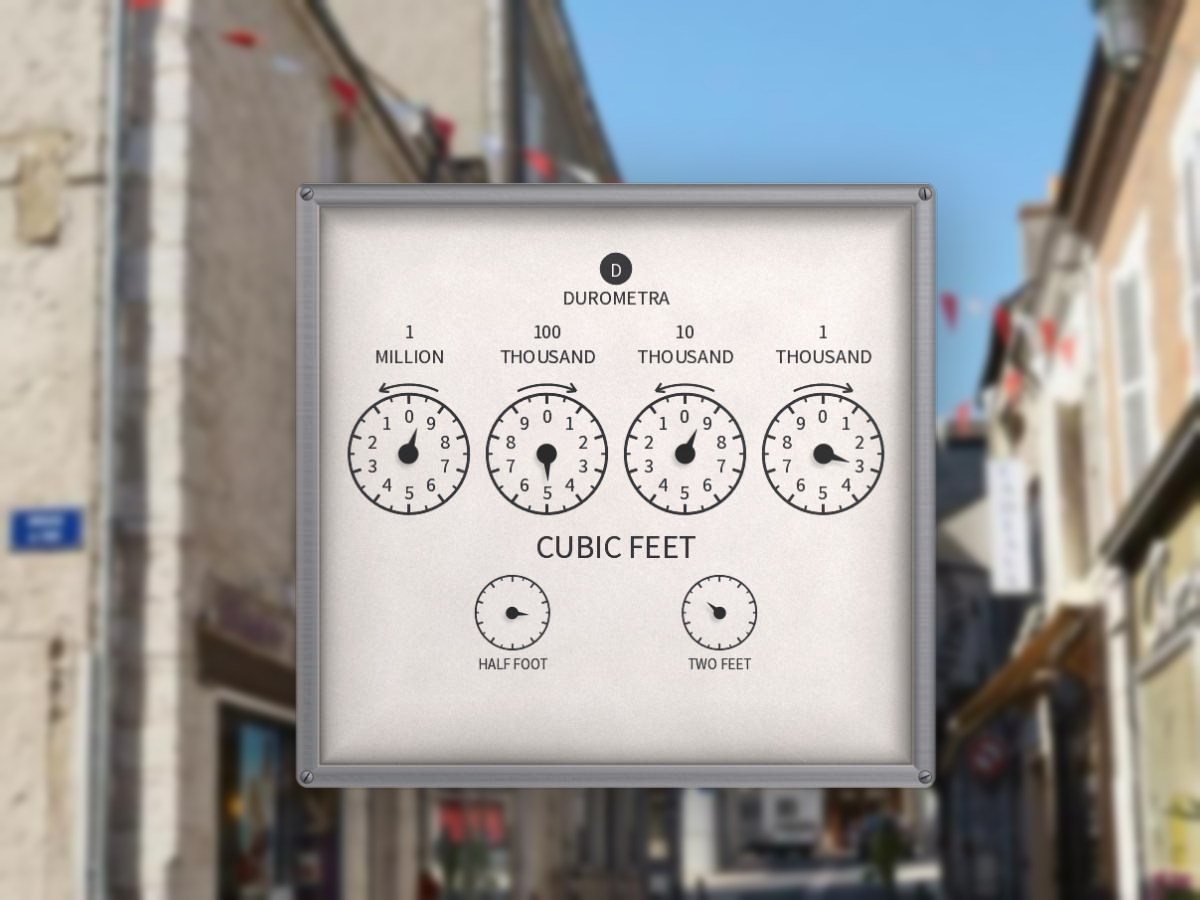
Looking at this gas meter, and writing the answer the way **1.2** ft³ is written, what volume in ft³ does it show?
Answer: **949300** ft³
